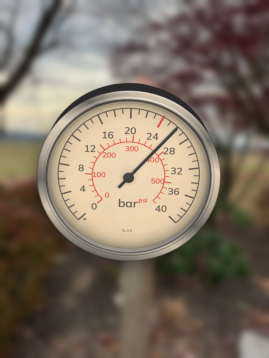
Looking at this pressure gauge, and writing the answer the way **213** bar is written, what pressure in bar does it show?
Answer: **26** bar
